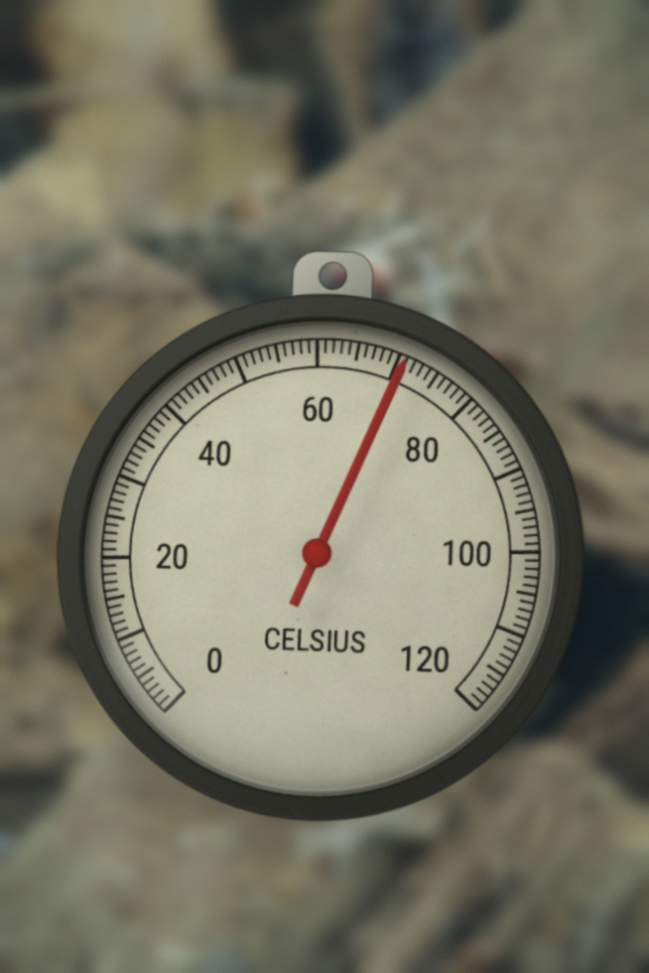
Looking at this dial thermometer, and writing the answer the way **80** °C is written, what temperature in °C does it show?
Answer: **71** °C
